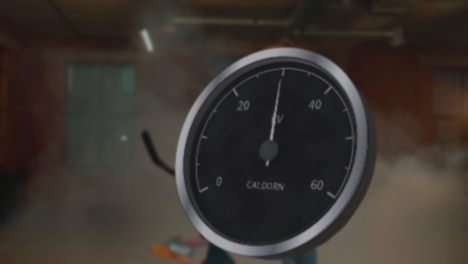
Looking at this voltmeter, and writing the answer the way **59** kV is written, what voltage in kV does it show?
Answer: **30** kV
